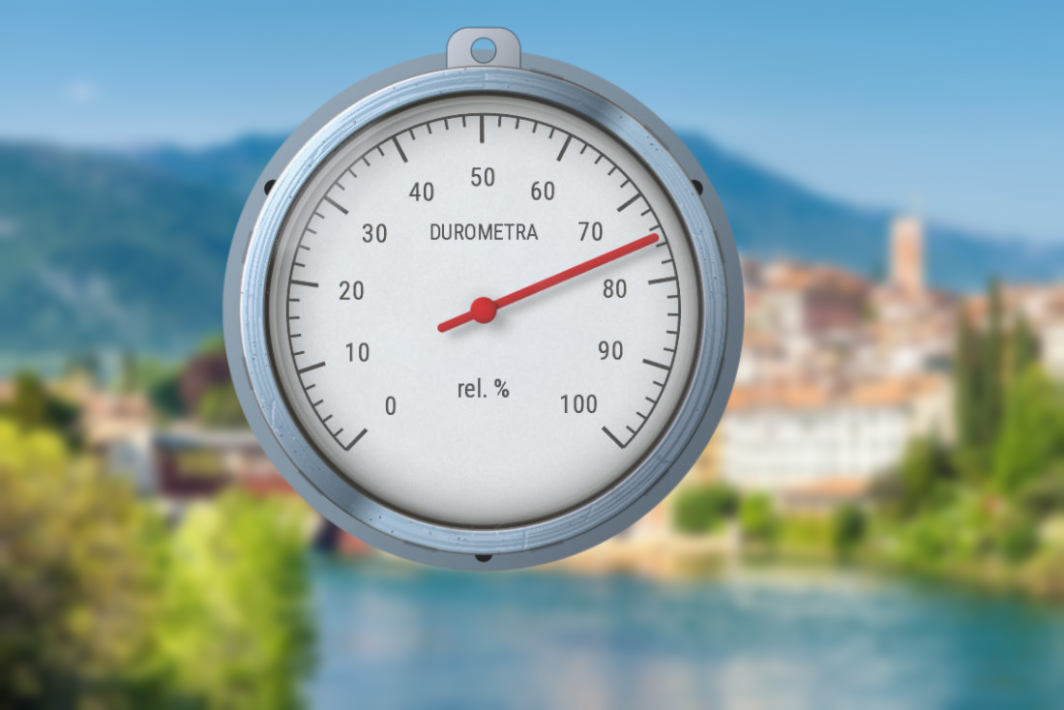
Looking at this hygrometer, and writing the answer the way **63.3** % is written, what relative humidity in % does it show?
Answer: **75** %
